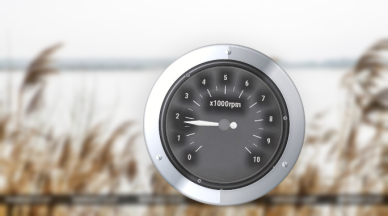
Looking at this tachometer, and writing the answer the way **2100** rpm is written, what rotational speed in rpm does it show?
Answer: **1750** rpm
